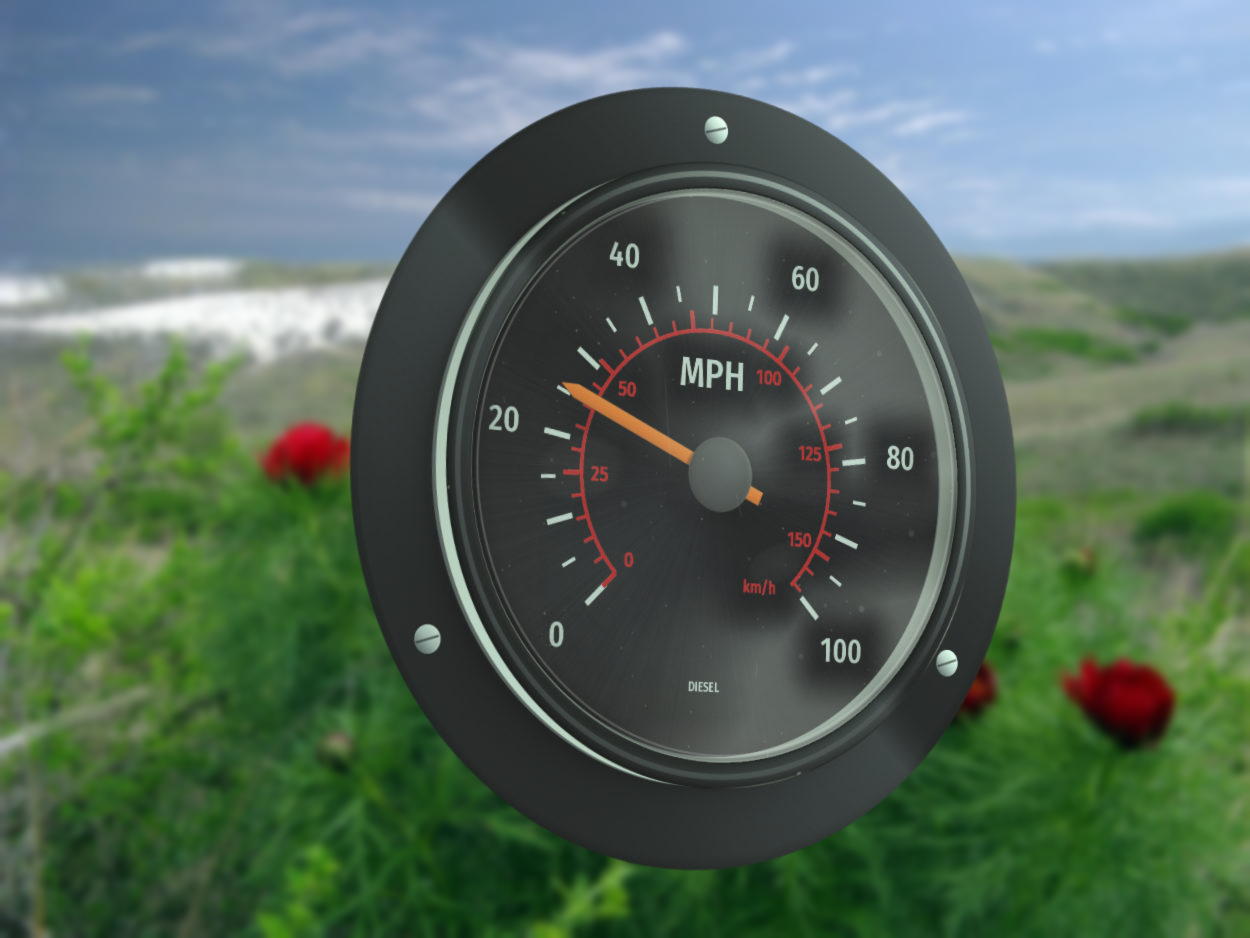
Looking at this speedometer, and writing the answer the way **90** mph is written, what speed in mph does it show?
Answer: **25** mph
